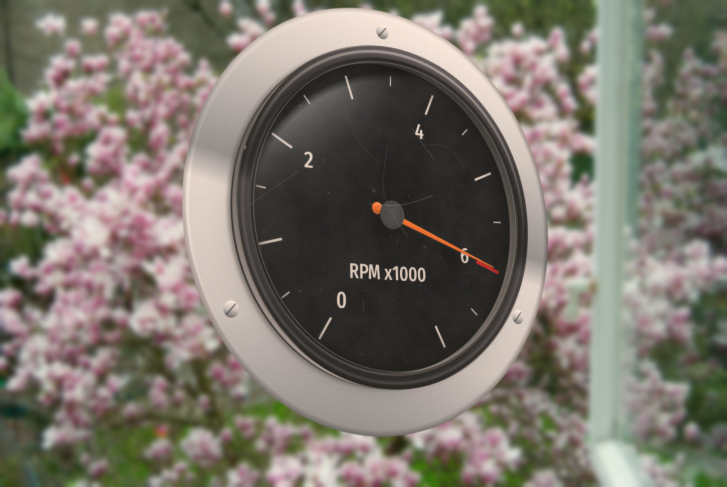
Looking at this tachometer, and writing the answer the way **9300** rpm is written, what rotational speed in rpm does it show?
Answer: **6000** rpm
